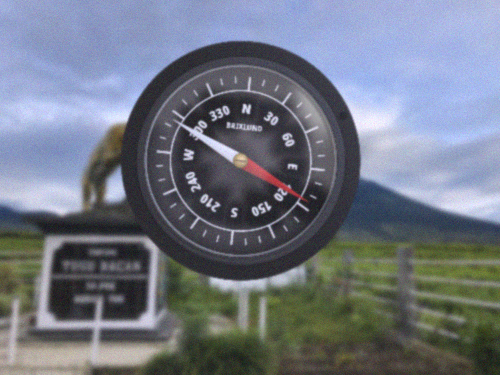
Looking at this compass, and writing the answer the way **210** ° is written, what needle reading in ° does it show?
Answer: **115** °
